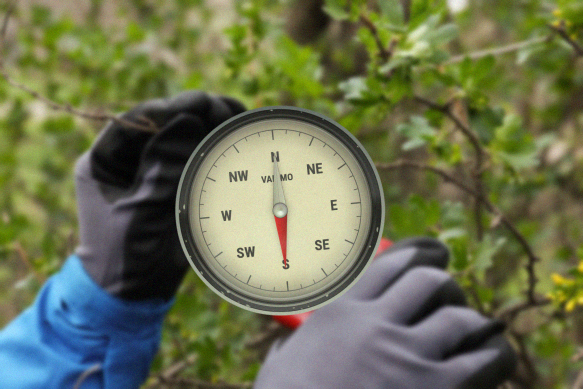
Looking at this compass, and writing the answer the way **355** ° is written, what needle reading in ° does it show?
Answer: **180** °
